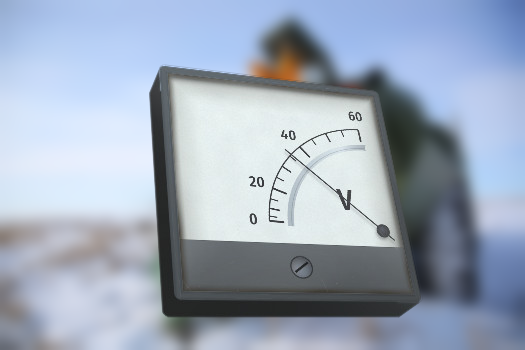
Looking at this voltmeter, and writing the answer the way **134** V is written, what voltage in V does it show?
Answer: **35** V
